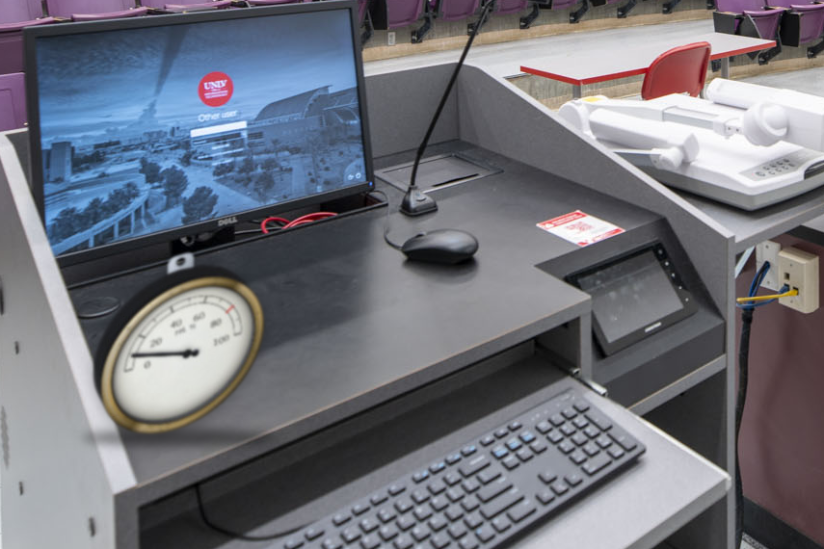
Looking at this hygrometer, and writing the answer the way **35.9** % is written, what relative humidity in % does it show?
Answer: **10** %
